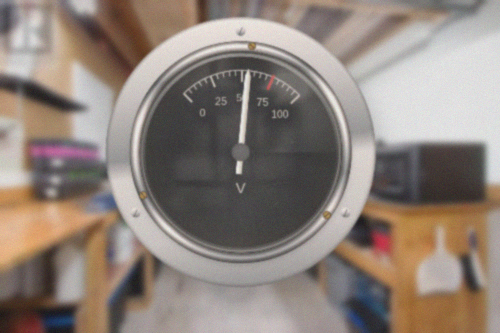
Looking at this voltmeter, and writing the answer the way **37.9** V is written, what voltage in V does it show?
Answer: **55** V
